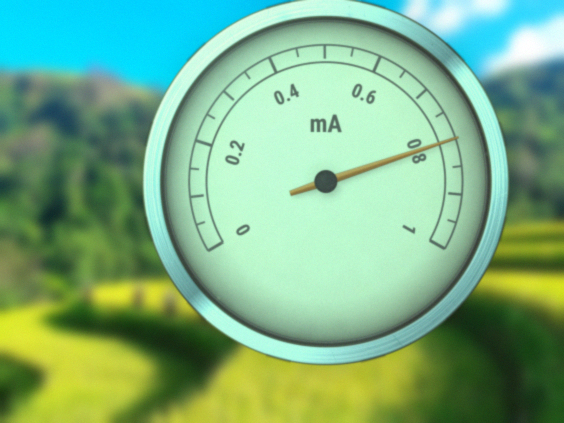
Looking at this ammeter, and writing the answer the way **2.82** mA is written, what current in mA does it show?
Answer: **0.8** mA
